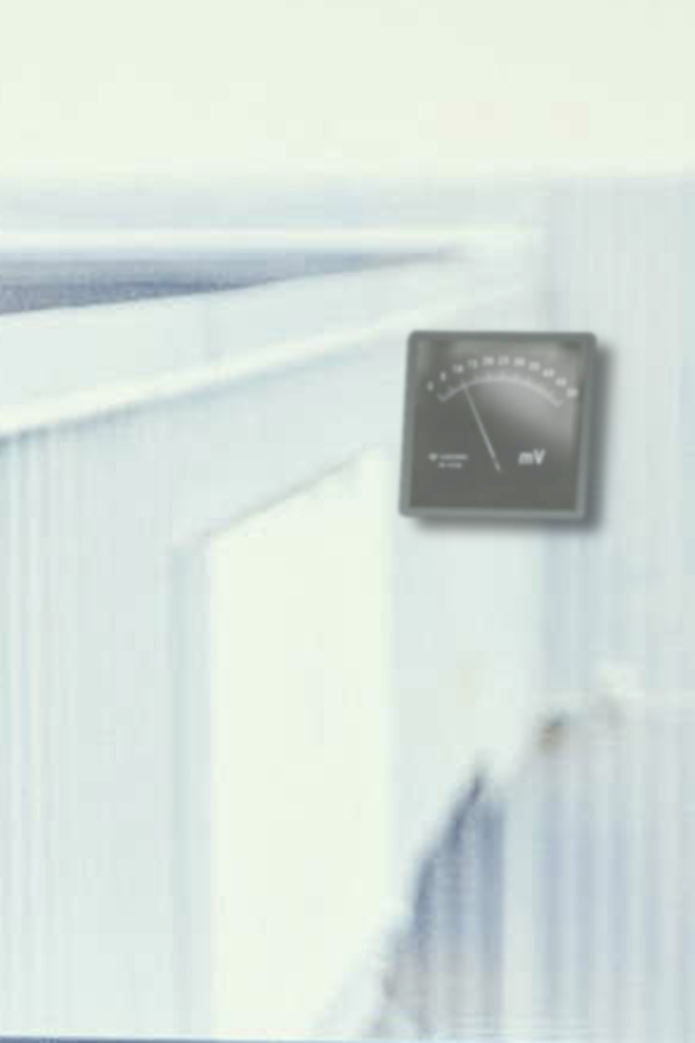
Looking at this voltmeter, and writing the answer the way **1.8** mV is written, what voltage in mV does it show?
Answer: **10** mV
